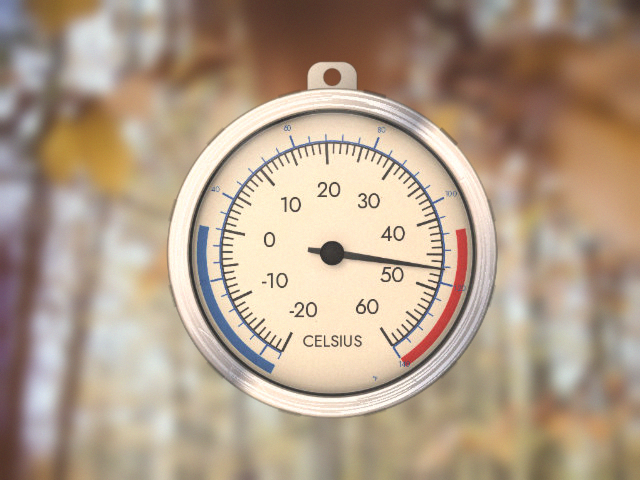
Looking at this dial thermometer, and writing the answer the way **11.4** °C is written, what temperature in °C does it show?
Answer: **47** °C
